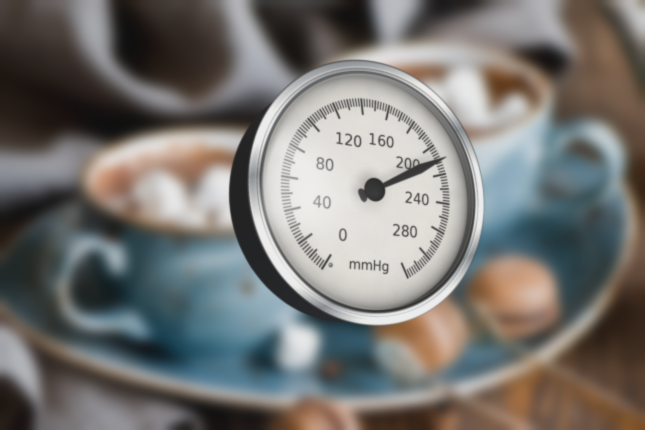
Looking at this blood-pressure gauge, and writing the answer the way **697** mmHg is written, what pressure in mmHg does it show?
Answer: **210** mmHg
